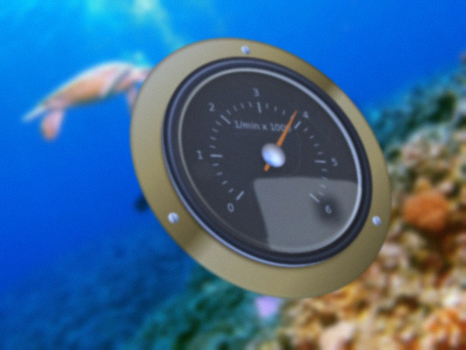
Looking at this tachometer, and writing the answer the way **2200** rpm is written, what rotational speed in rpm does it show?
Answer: **3800** rpm
